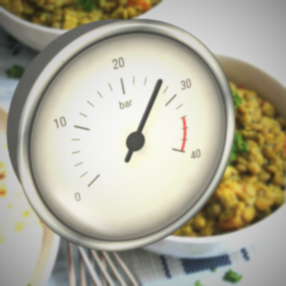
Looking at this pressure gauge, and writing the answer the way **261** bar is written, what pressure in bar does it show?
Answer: **26** bar
